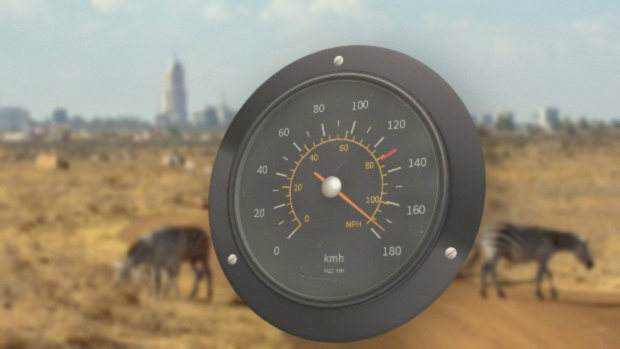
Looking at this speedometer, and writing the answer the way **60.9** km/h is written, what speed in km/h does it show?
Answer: **175** km/h
